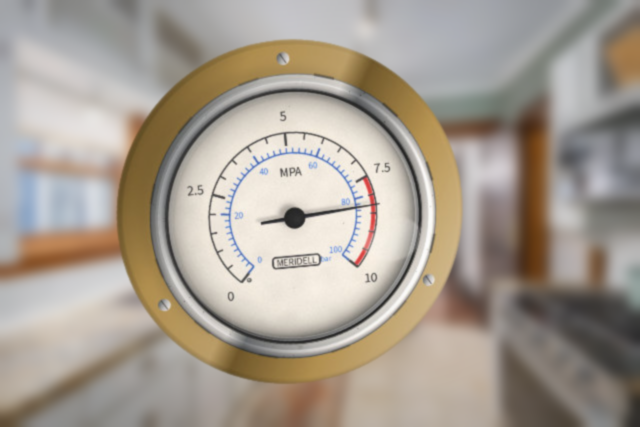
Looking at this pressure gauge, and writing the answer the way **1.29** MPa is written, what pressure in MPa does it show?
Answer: **8.25** MPa
